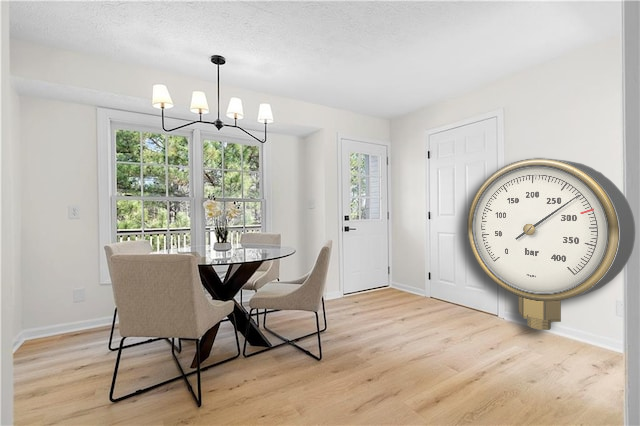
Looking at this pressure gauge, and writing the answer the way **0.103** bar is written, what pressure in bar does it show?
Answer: **275** bar
